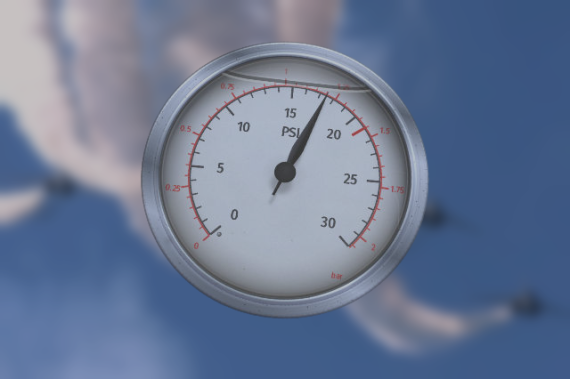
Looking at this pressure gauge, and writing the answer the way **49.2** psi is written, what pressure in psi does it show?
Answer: **17.5** psi
